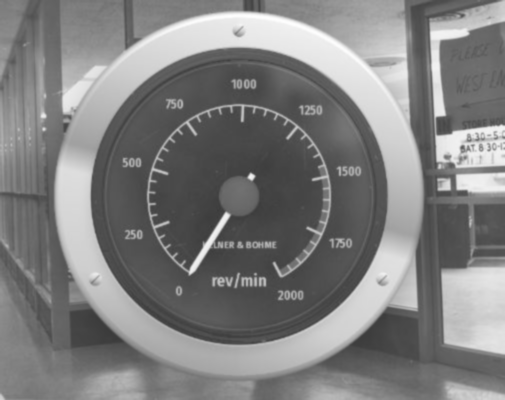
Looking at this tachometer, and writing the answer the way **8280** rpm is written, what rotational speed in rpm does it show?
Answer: **0** rpm
